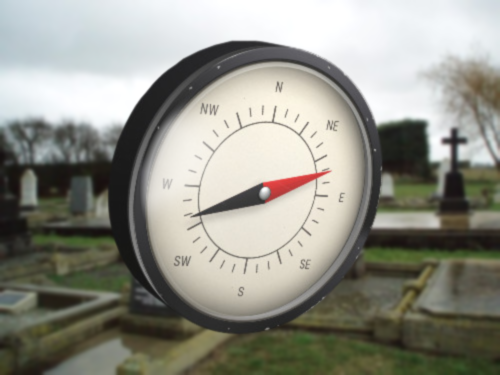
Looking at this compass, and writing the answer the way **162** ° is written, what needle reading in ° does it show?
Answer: **70** °
